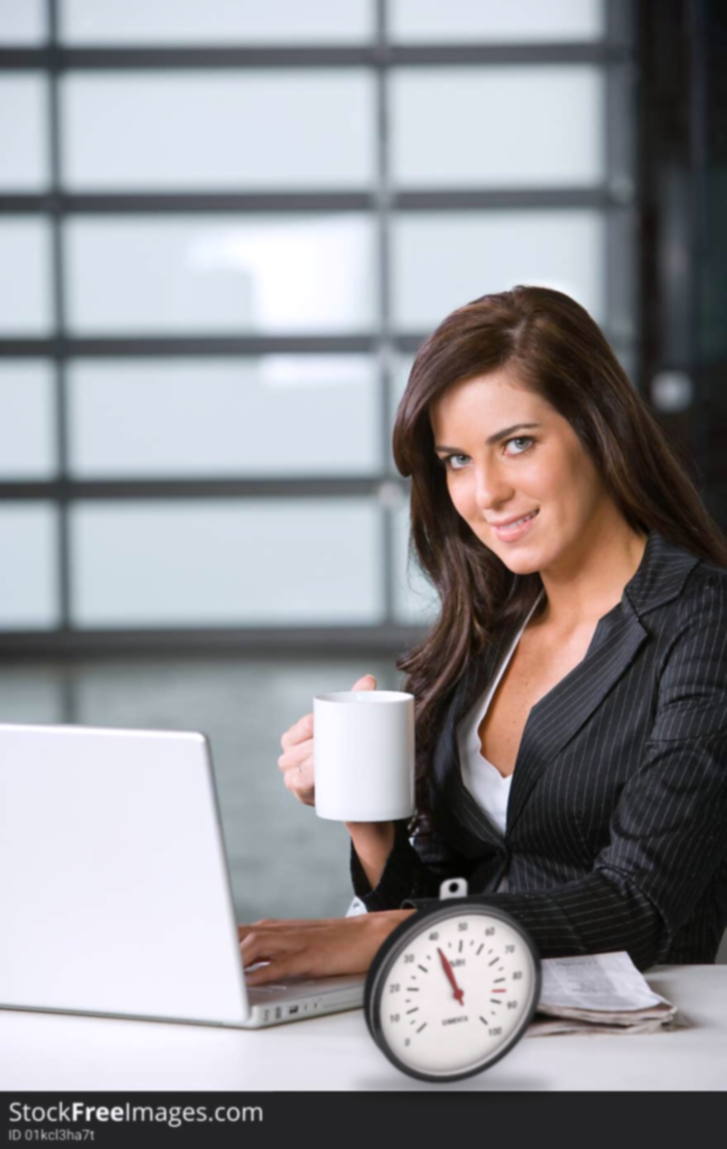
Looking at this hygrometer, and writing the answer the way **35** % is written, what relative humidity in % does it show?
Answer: **40** %
